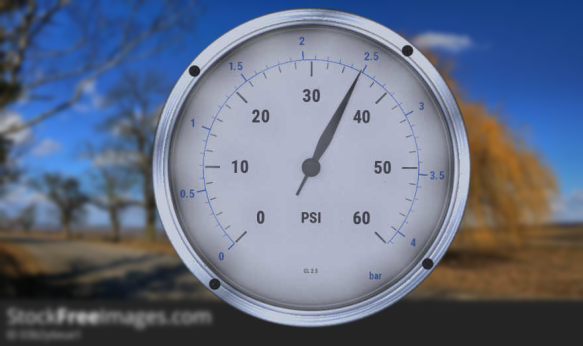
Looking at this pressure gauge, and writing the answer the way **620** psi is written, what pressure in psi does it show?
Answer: **36** psi
